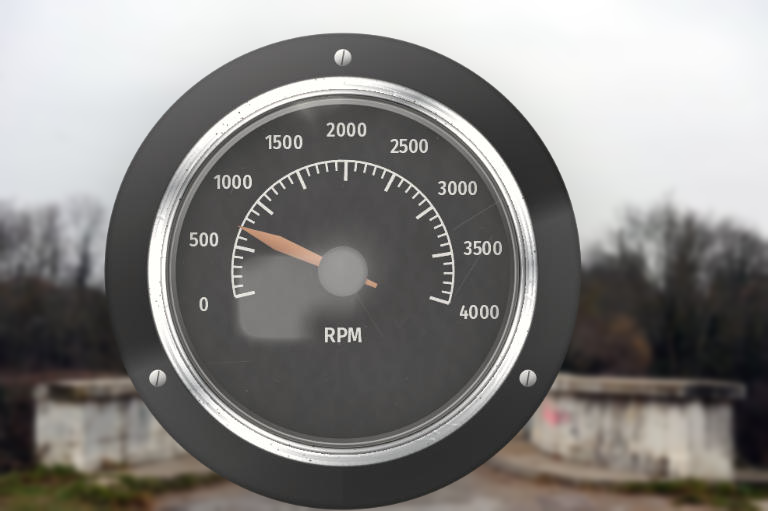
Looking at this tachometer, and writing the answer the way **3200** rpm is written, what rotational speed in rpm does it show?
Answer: **700** rpm
